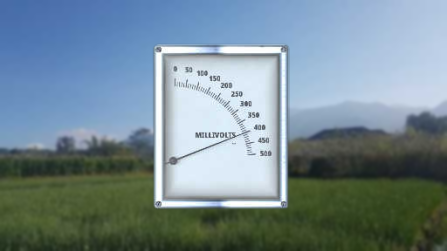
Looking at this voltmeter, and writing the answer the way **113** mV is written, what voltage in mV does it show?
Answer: **400** mV
